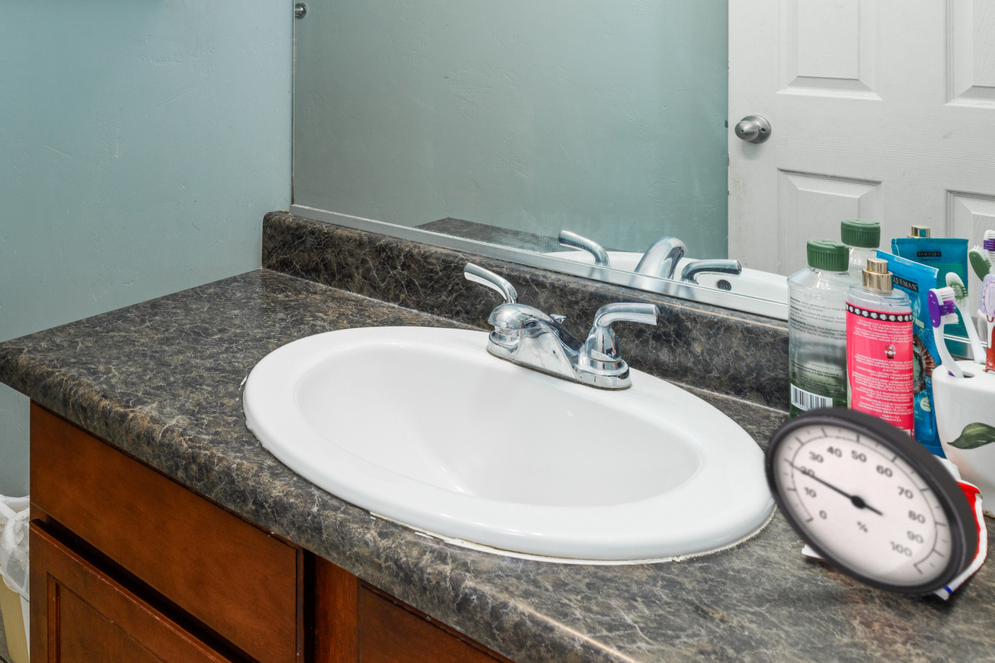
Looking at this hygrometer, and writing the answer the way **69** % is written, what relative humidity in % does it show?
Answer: **20** %
